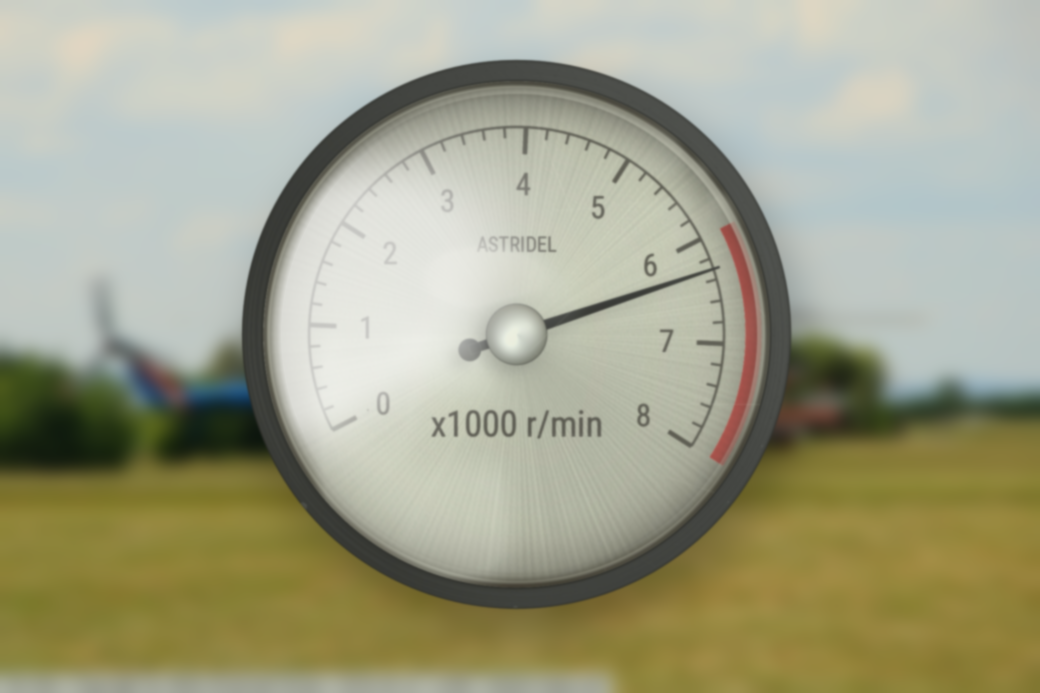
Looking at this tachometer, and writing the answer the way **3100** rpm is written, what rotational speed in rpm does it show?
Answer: **6300** rpm
